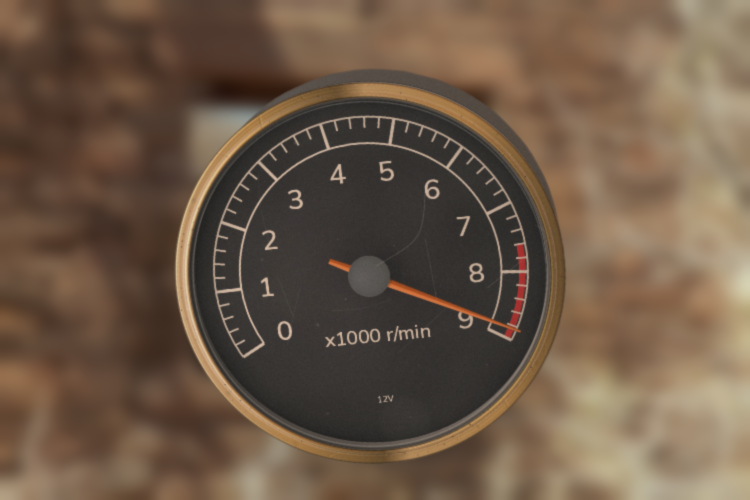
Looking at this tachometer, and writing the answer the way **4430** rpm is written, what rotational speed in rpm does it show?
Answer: **8800** rpm
